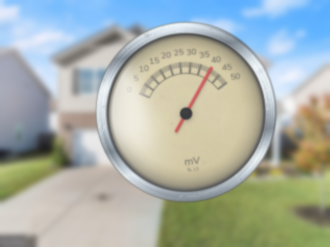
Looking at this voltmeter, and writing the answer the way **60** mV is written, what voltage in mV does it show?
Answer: **40** mV
